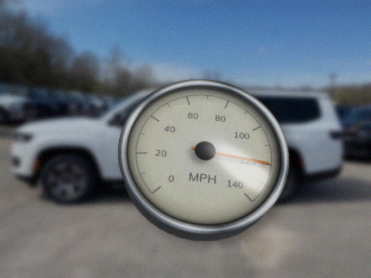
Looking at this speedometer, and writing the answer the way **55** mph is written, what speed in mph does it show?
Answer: **120** mph
